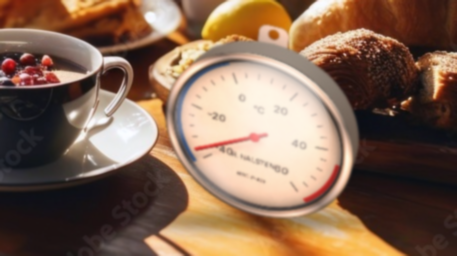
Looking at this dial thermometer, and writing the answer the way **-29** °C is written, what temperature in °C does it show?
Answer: **-36** °C
